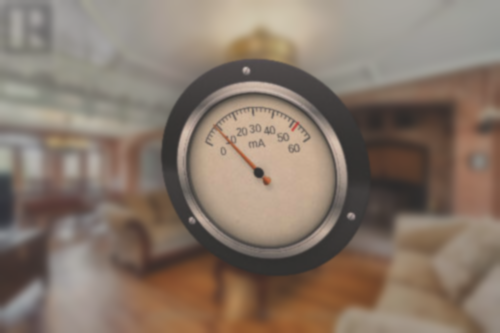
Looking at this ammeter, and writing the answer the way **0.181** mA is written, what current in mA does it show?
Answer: **10** mA
